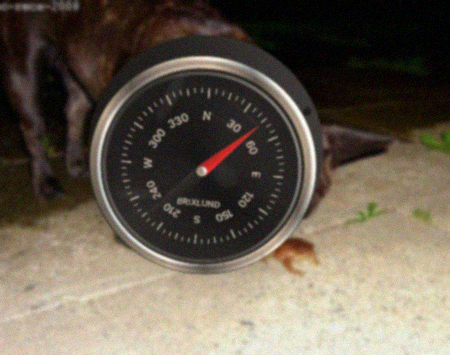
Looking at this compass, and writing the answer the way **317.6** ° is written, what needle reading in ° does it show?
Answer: **45** °
